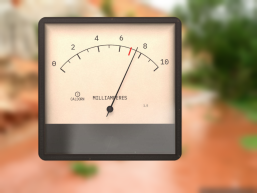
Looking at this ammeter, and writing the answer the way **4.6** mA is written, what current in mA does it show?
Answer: **7.5** mA
